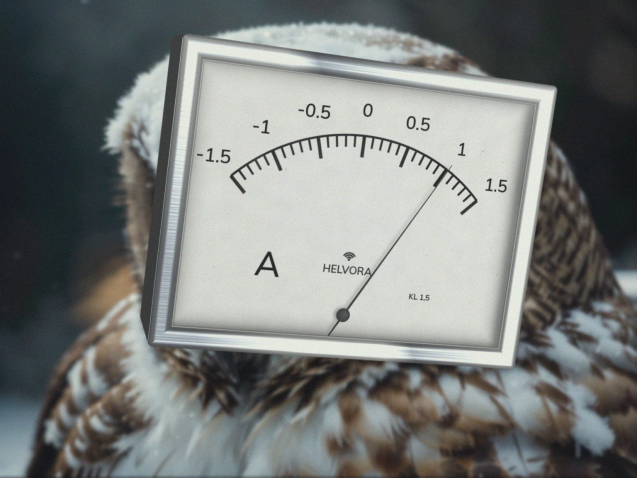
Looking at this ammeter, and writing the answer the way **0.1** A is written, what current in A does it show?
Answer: **1** A
